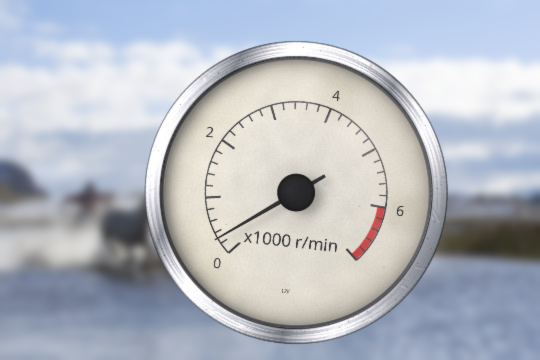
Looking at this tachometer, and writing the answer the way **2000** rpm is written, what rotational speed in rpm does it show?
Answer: **300** rpm
